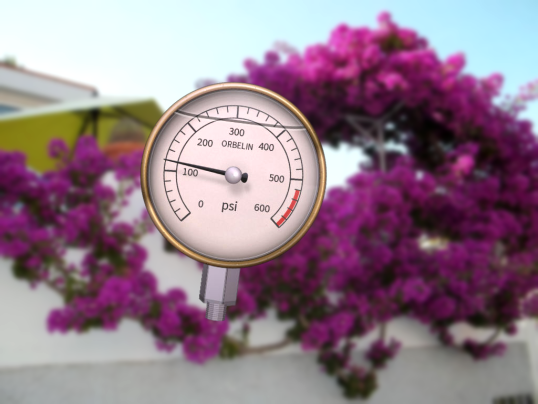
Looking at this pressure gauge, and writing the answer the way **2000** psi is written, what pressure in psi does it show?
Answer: **120** psi
